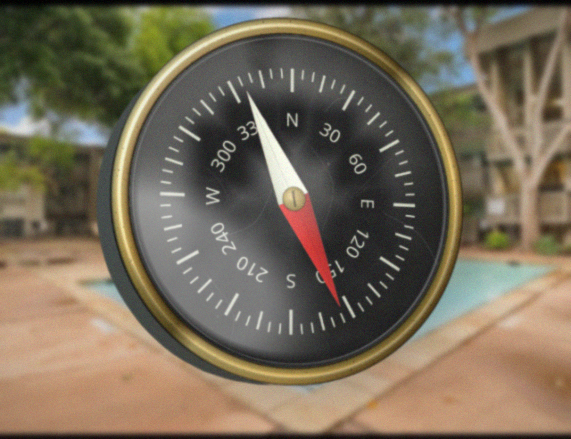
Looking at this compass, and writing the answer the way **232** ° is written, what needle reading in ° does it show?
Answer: **155** °
